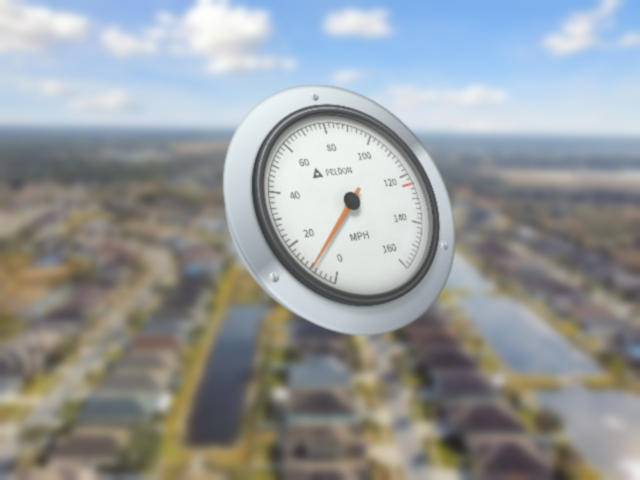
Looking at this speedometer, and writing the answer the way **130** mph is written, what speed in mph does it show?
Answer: **10** mph
